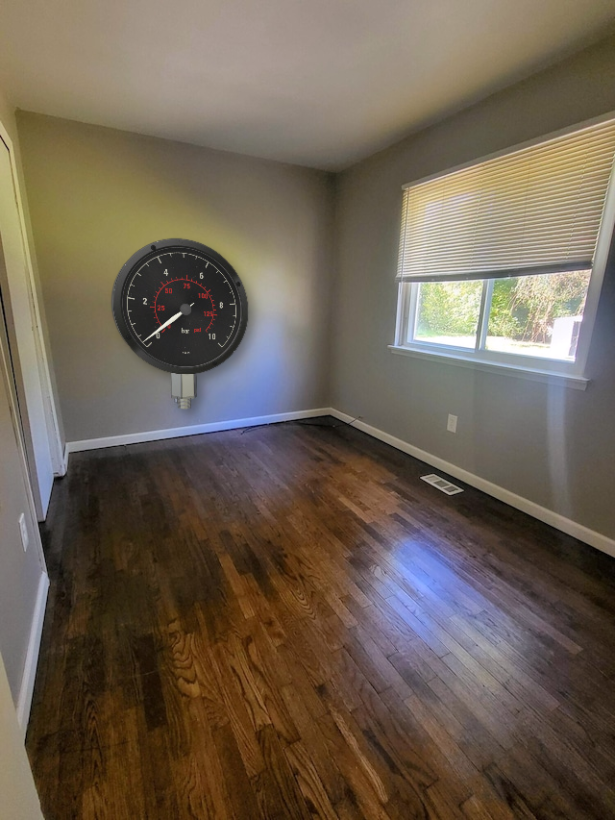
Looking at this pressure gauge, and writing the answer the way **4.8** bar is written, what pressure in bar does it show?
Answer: **0.25** bar
